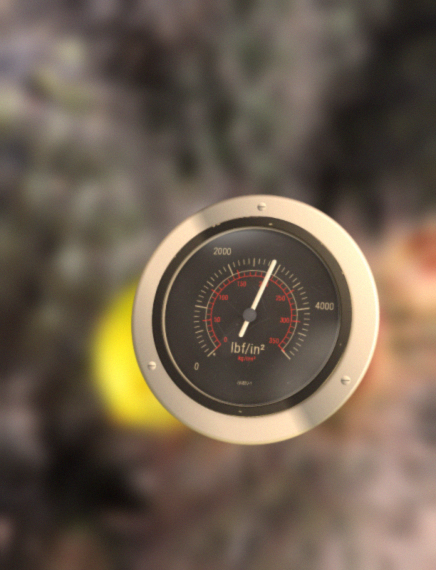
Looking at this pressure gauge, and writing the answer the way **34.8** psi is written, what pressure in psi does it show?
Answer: **2900** psi
